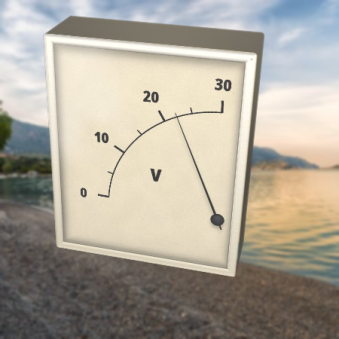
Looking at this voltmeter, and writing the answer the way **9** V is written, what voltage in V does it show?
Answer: **22.5** V
